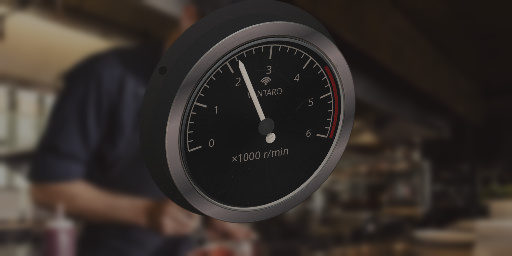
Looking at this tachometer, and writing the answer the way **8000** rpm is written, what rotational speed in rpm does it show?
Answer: **2200** rpm
